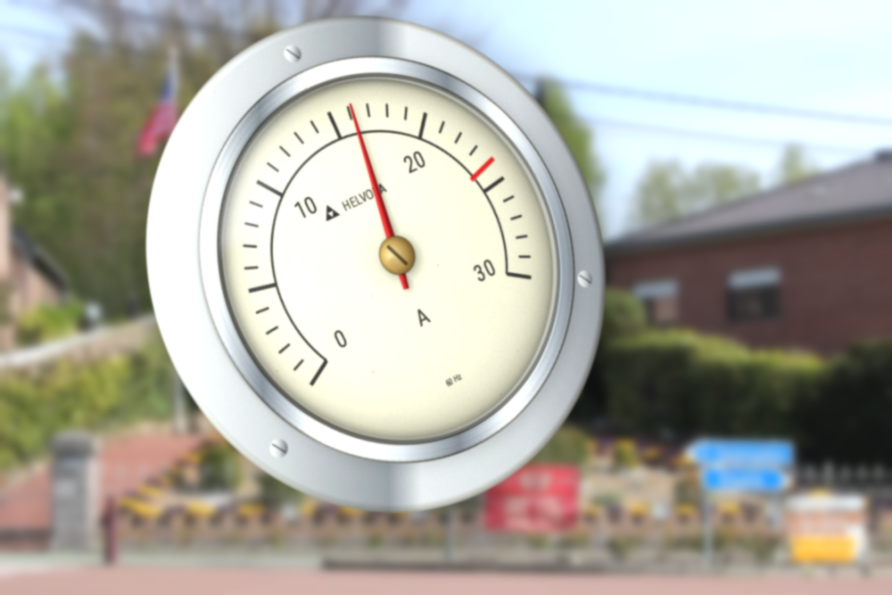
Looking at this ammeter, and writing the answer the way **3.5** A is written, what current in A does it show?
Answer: **16** A
